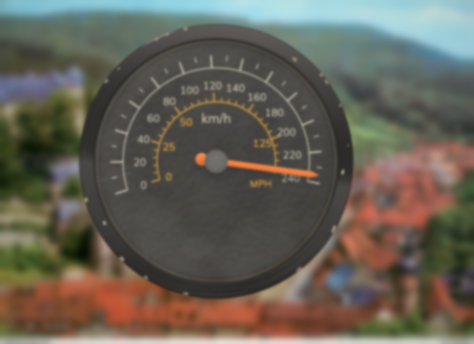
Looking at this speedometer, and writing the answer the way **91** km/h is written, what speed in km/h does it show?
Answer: **235** km/h
